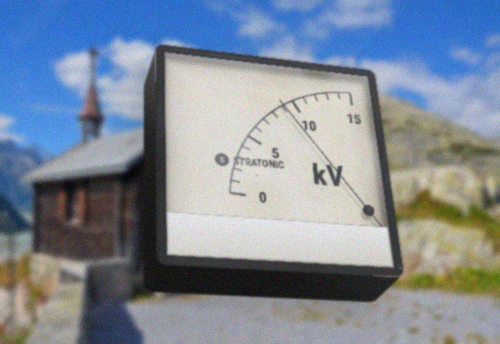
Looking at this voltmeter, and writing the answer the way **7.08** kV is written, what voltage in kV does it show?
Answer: **9** kV
